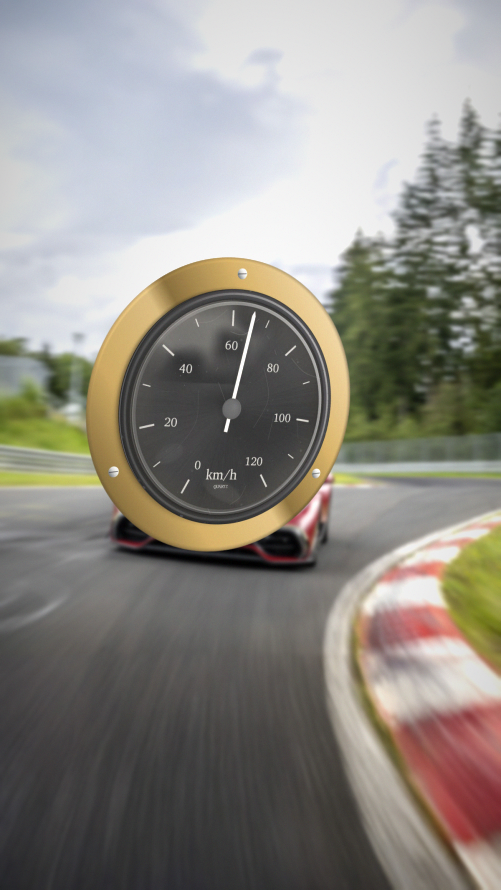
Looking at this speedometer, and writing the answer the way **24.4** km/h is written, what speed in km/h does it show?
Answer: **65** km/h
